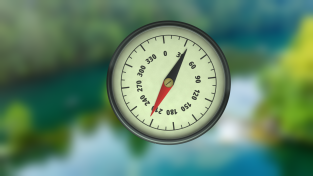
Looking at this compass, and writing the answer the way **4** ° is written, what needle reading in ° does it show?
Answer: **215** °
